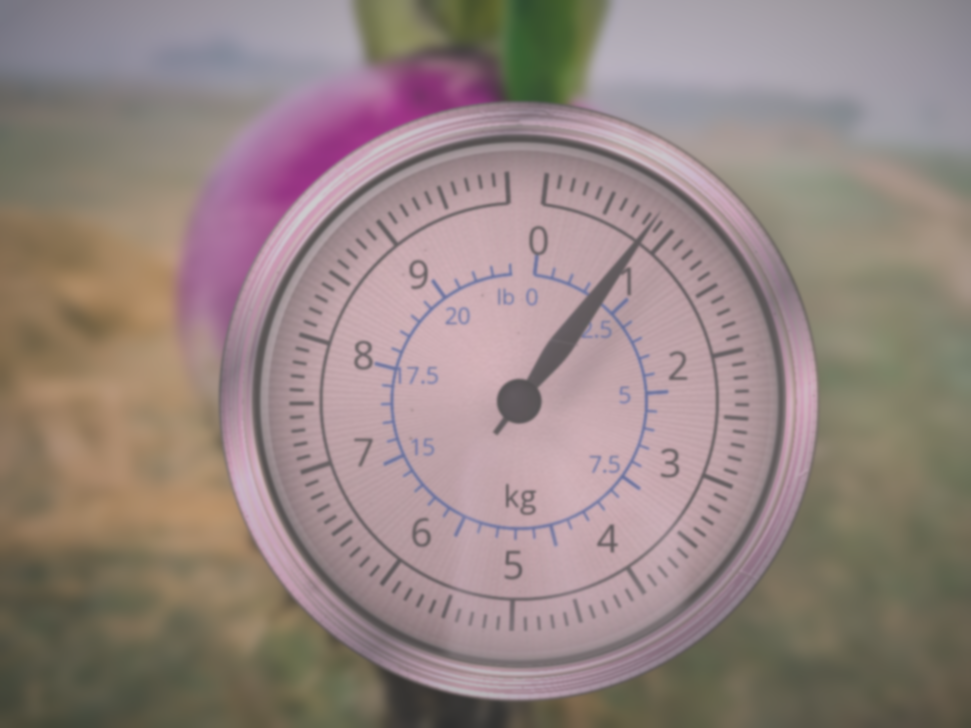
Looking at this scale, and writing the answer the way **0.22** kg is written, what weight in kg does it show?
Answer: **0.85** kg
